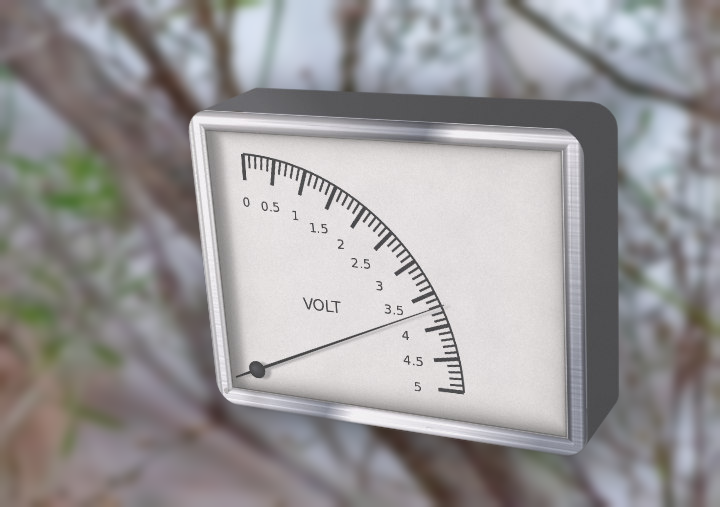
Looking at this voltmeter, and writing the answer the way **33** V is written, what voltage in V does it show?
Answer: **3.7** V
